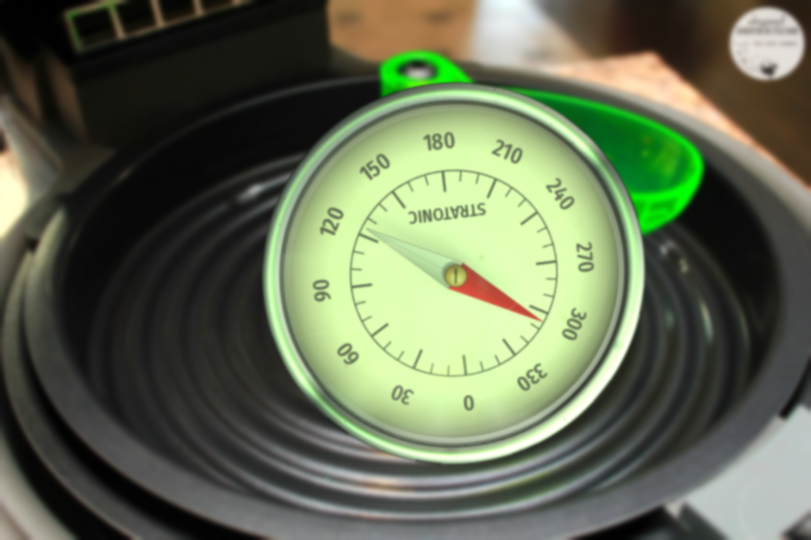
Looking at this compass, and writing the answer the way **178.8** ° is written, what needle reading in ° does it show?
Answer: **305** °
